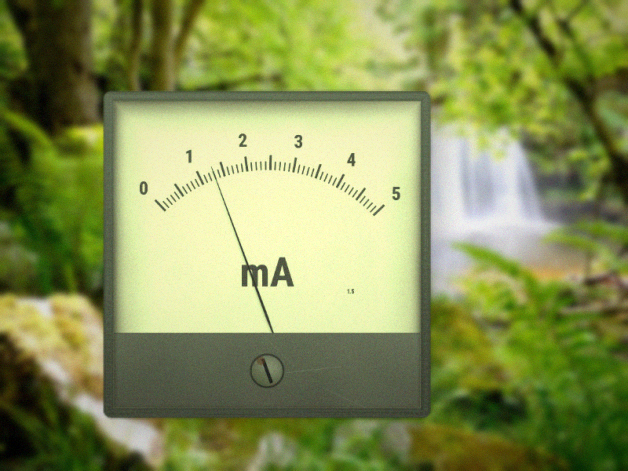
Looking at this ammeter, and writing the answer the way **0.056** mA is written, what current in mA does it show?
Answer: **1.3** mA
